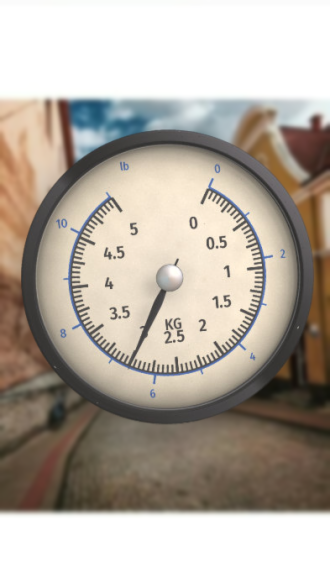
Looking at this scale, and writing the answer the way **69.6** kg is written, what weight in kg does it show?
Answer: **3** kg
